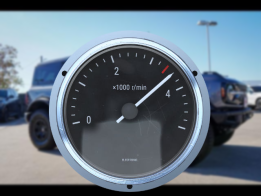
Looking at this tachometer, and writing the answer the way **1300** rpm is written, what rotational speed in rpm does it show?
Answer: **3600** rpm
